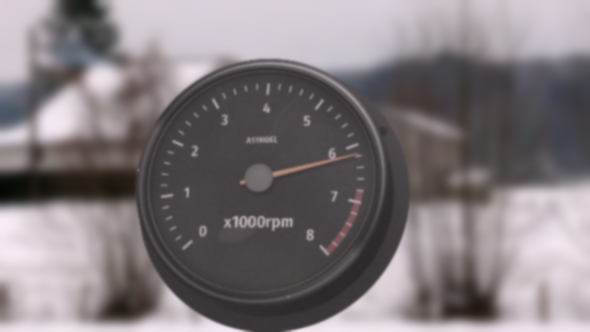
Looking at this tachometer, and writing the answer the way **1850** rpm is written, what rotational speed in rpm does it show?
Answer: **6200** rpm
